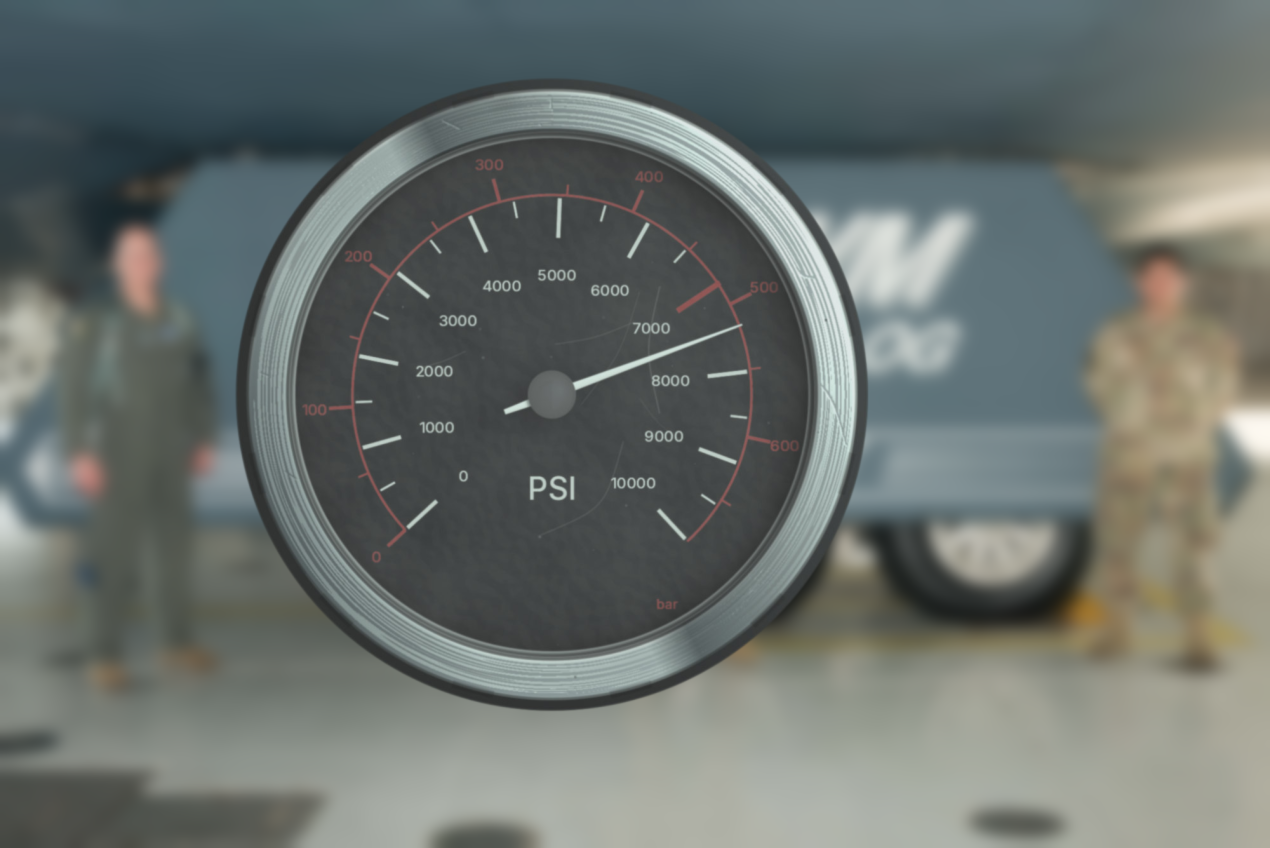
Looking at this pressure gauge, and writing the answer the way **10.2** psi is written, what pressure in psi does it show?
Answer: **7500** psi
